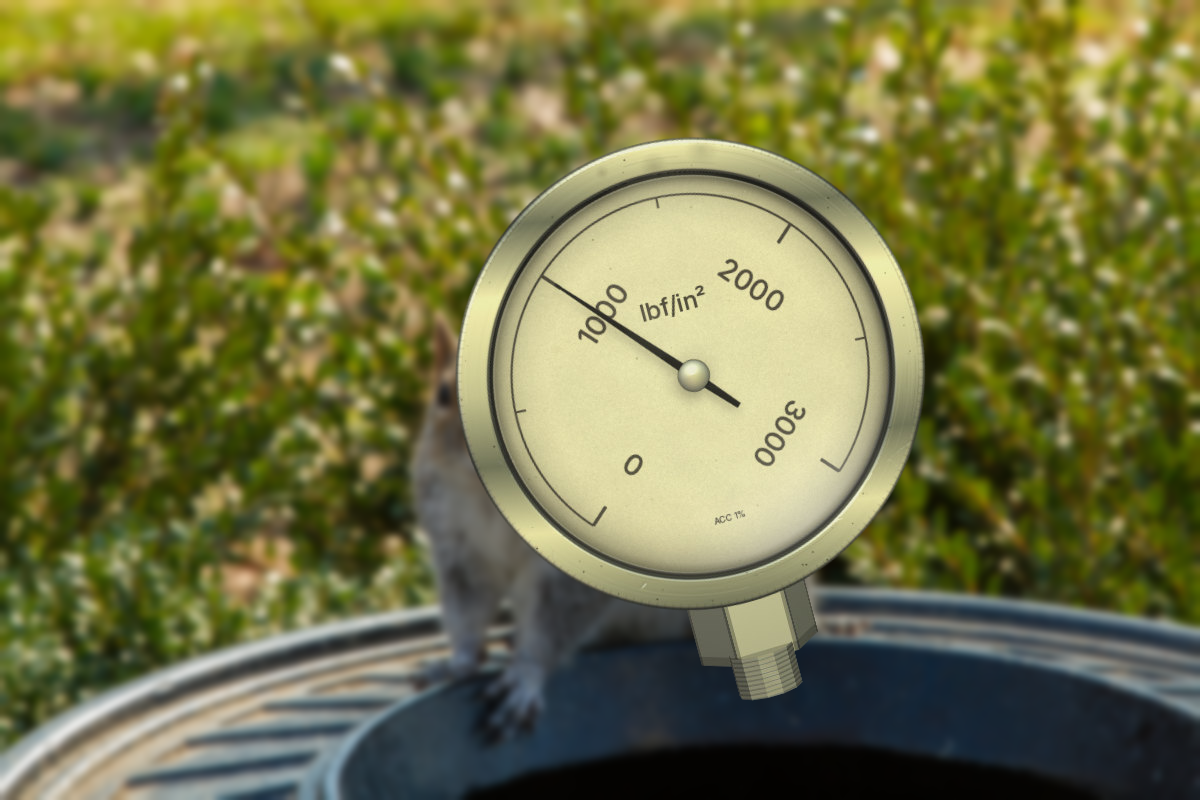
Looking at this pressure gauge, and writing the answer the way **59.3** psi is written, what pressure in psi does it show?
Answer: **1000** psi
